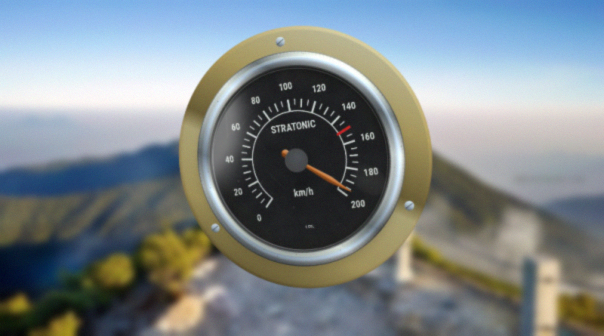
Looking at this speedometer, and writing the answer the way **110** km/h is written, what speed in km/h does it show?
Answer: **195** km/h
